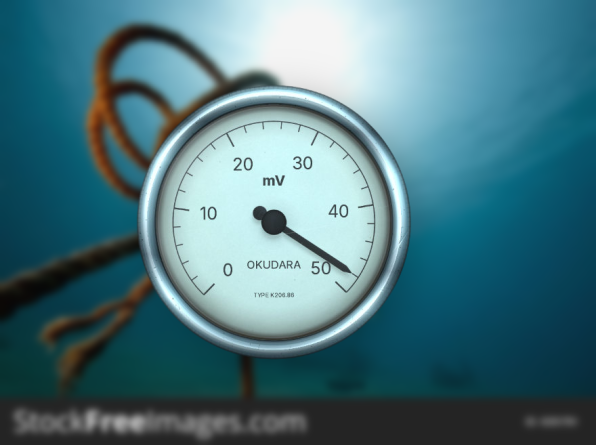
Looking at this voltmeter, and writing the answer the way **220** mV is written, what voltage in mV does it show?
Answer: **48** mV
